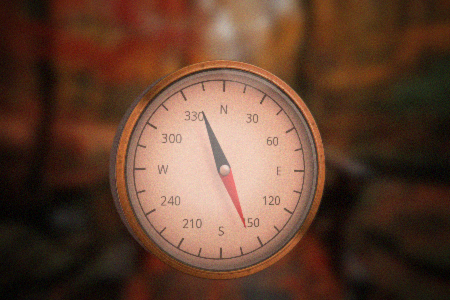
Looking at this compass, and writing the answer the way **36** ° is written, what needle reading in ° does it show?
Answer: **157.5** °
